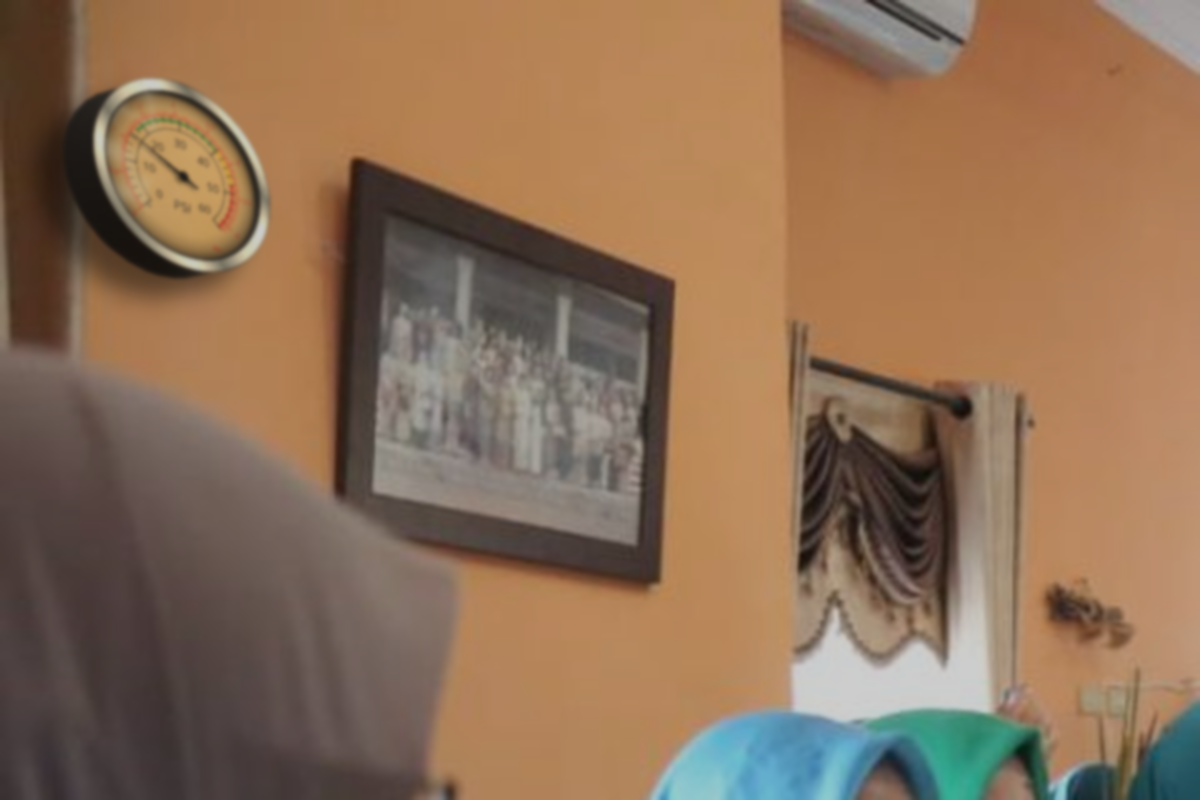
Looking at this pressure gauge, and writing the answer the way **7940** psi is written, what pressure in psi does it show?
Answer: **16** psi
